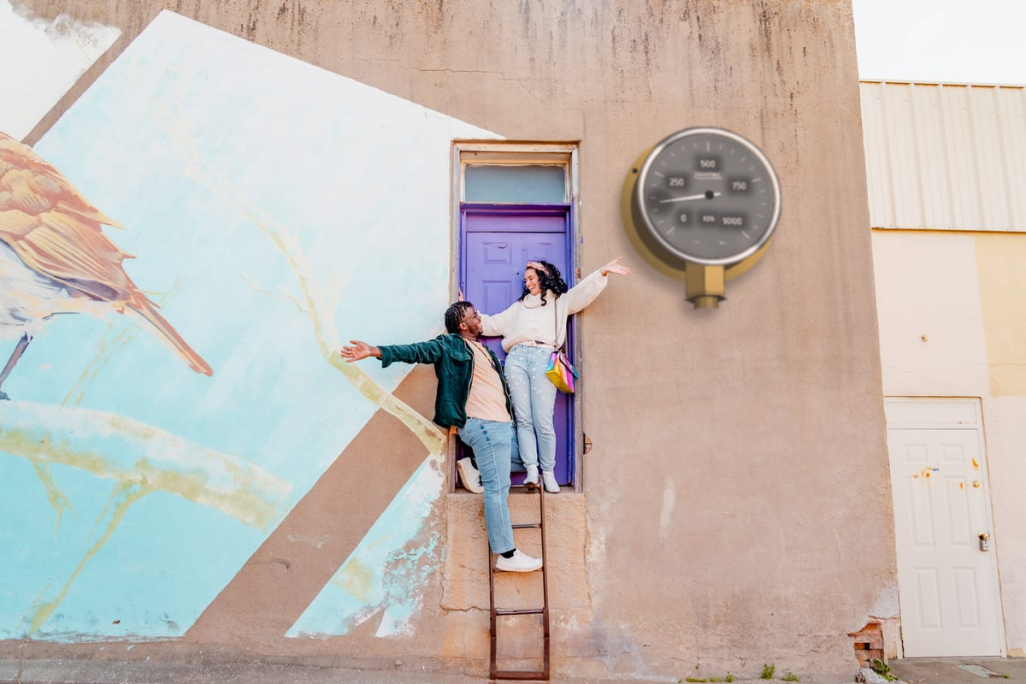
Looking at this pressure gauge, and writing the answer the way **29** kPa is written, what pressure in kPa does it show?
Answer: **125** kPa
